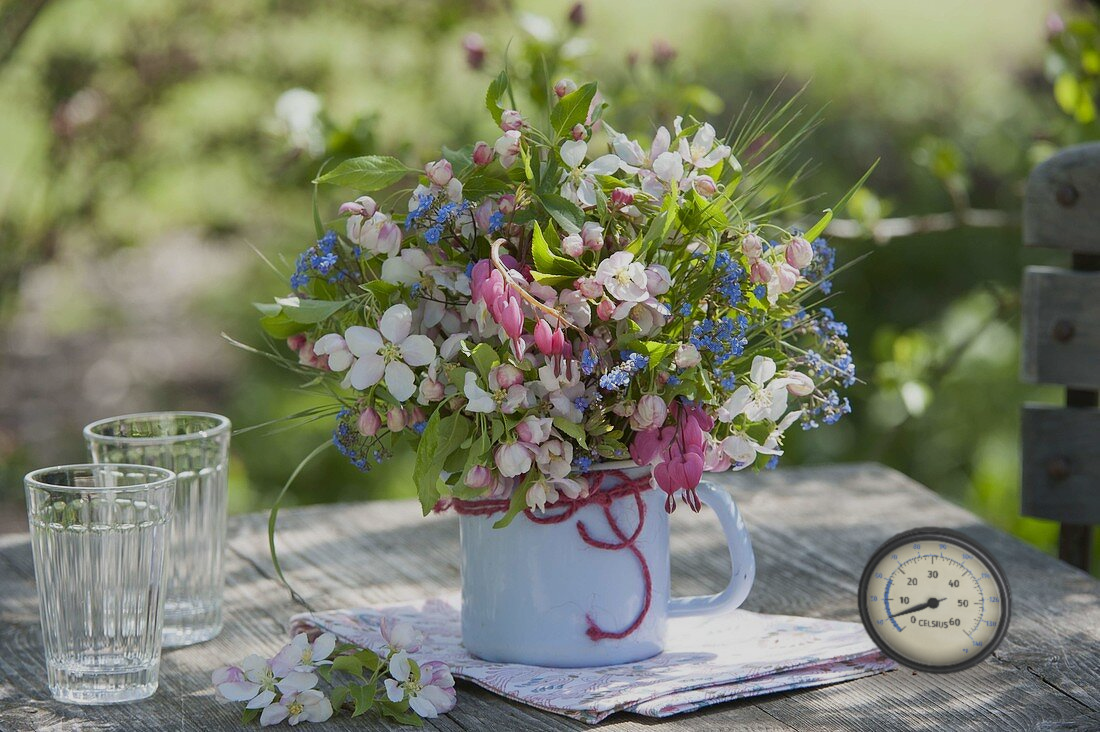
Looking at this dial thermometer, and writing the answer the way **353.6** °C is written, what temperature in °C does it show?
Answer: **5** °C
